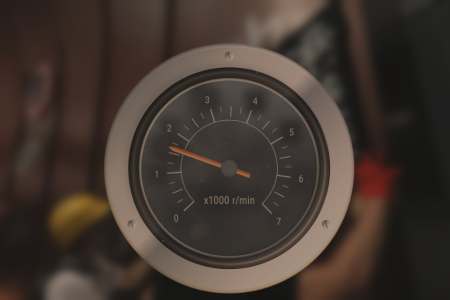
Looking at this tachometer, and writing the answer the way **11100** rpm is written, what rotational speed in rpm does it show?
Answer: **1625** rpm
